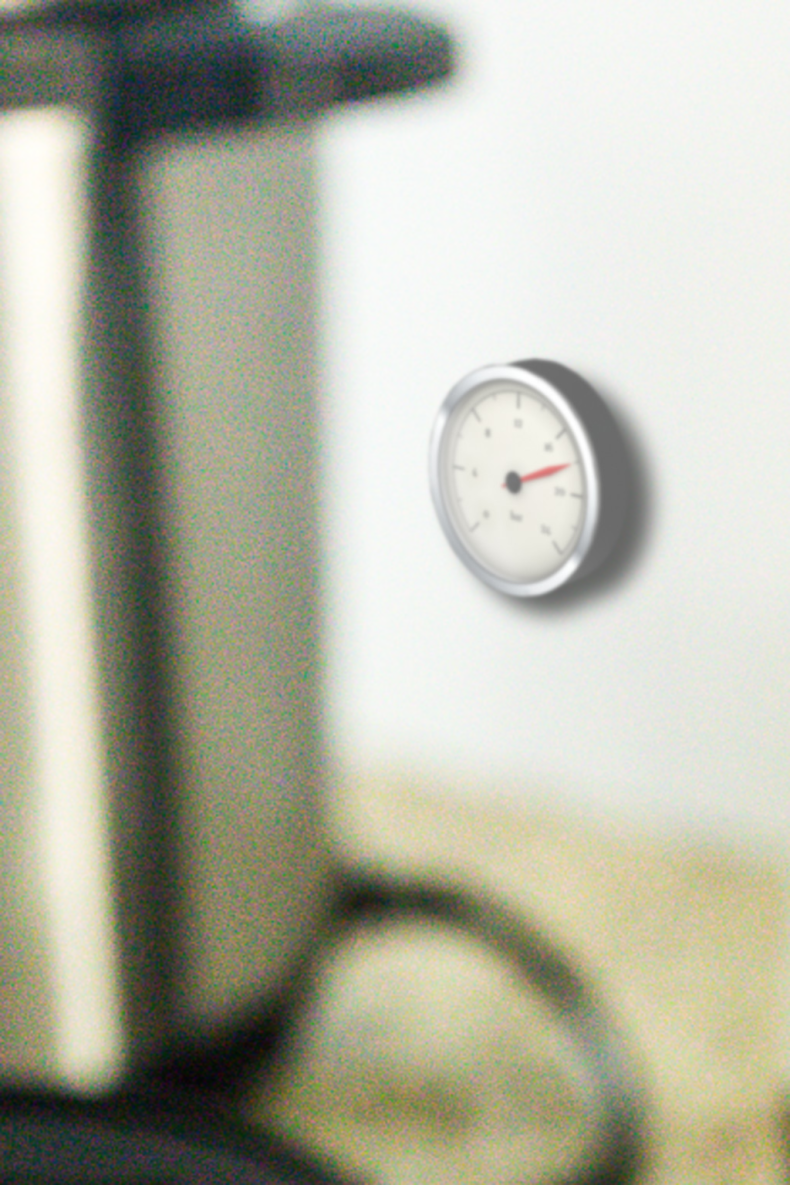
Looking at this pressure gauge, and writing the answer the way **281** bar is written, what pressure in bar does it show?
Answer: **18** bar
